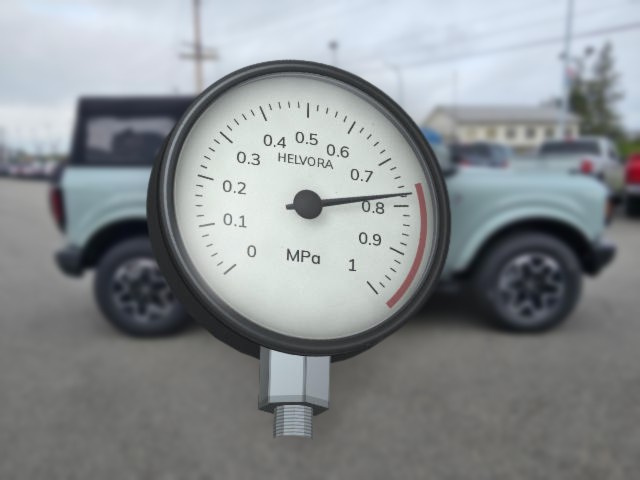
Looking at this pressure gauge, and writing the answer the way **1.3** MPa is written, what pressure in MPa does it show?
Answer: **0.78** MPa
